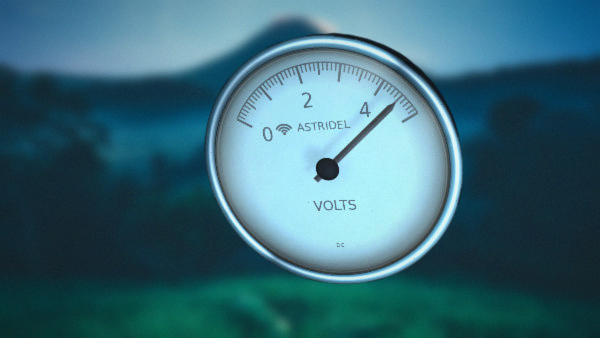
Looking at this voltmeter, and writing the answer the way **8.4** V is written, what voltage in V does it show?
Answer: **4.5** V
